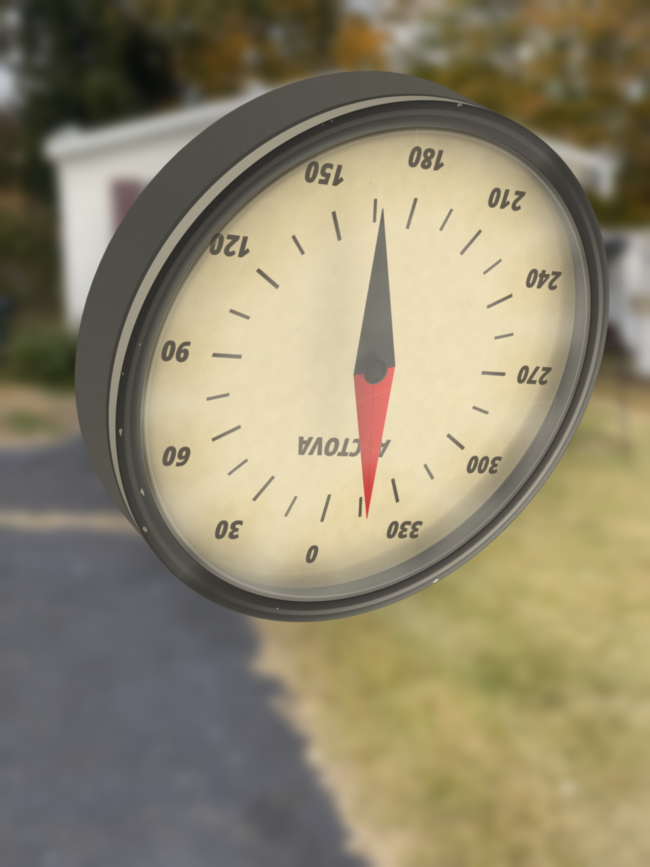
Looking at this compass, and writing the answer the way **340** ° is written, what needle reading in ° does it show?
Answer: **345** °
